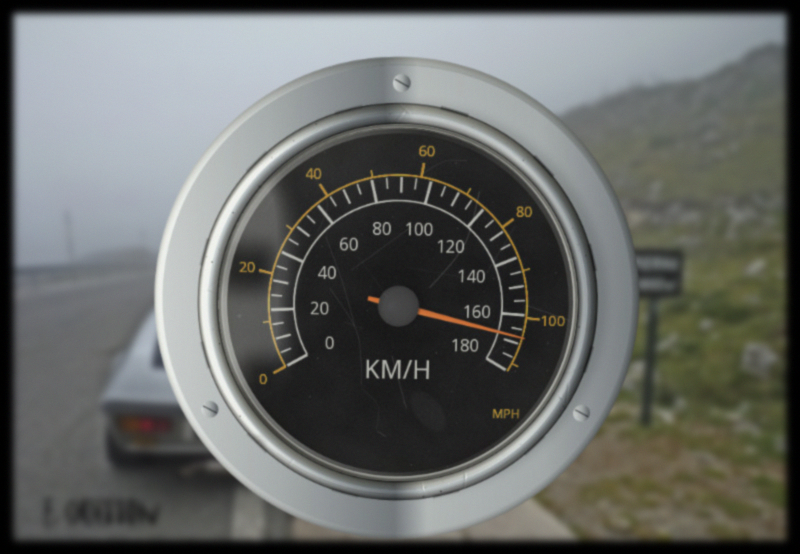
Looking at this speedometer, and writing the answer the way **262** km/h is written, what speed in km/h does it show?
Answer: **167.5** km/h
